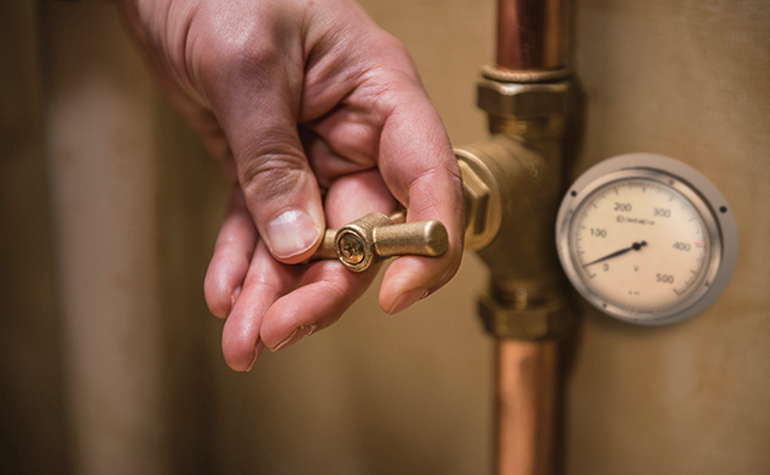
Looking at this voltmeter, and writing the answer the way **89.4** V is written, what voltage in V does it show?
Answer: **25** V
